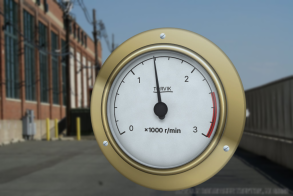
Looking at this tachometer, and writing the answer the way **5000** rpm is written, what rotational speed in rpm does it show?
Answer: **1400** rpm
